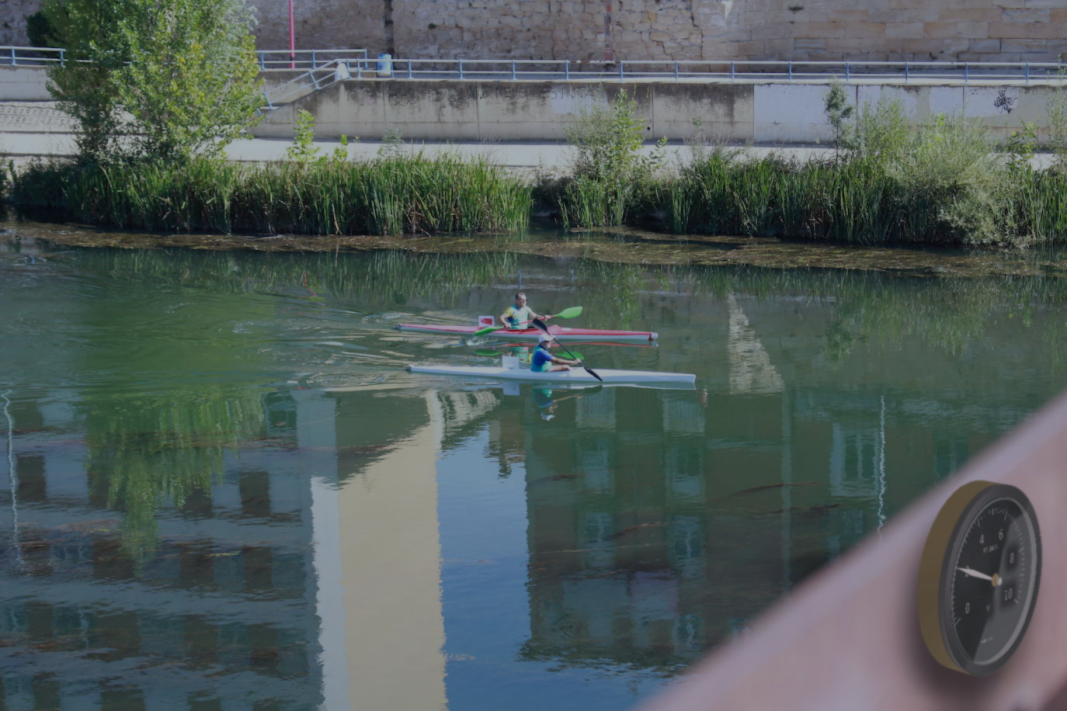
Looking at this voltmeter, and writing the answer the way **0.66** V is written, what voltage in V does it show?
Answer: **2** V
